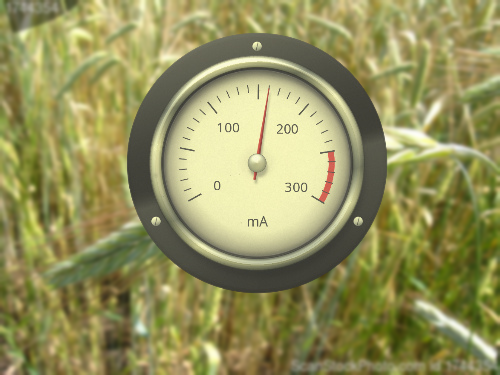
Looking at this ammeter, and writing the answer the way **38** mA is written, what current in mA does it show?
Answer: **160** mA
